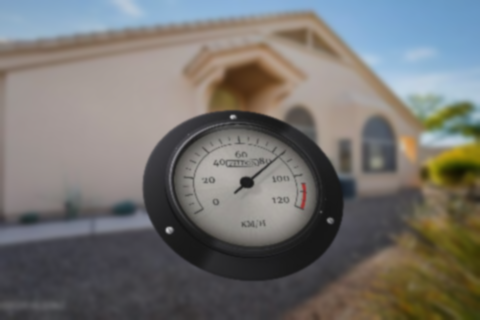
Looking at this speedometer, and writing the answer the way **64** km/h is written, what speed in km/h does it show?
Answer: **85** km/h
